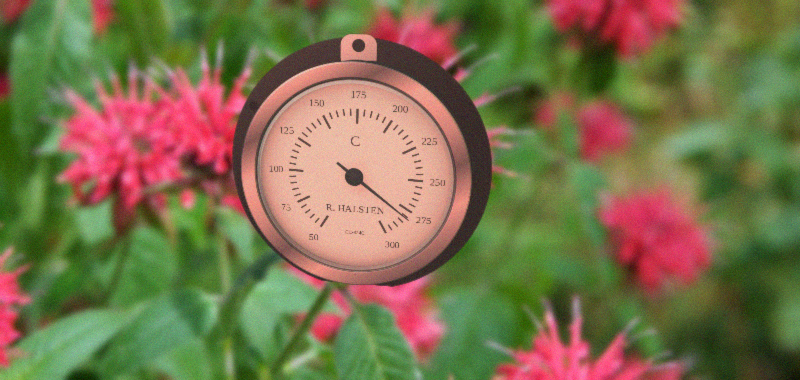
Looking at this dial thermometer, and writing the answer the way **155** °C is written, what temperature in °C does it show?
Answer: **280** °C
